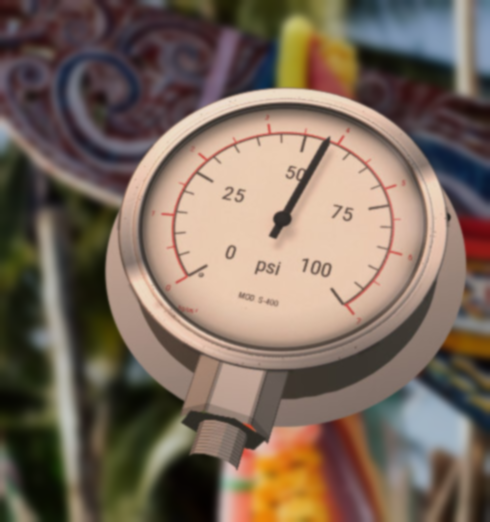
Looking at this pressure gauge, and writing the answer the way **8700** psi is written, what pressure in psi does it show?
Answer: **55** psi
